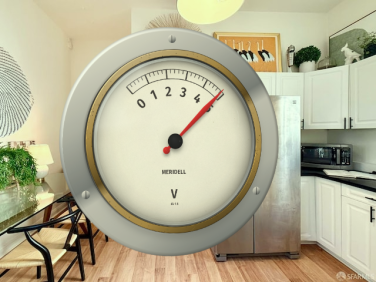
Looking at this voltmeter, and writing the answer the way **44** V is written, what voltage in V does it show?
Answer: **4.8** V
